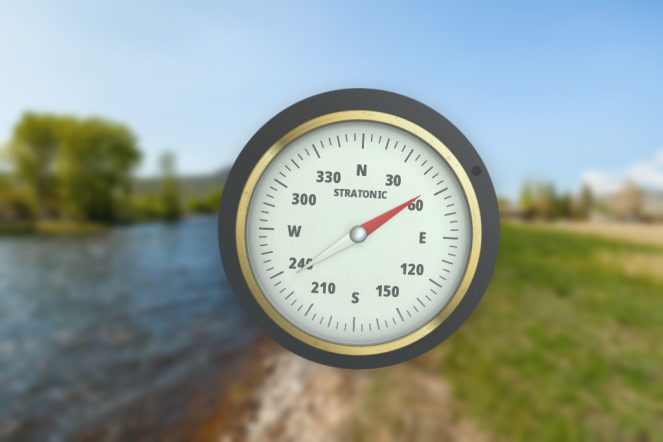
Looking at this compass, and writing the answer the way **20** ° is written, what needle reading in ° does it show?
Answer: **55** °
